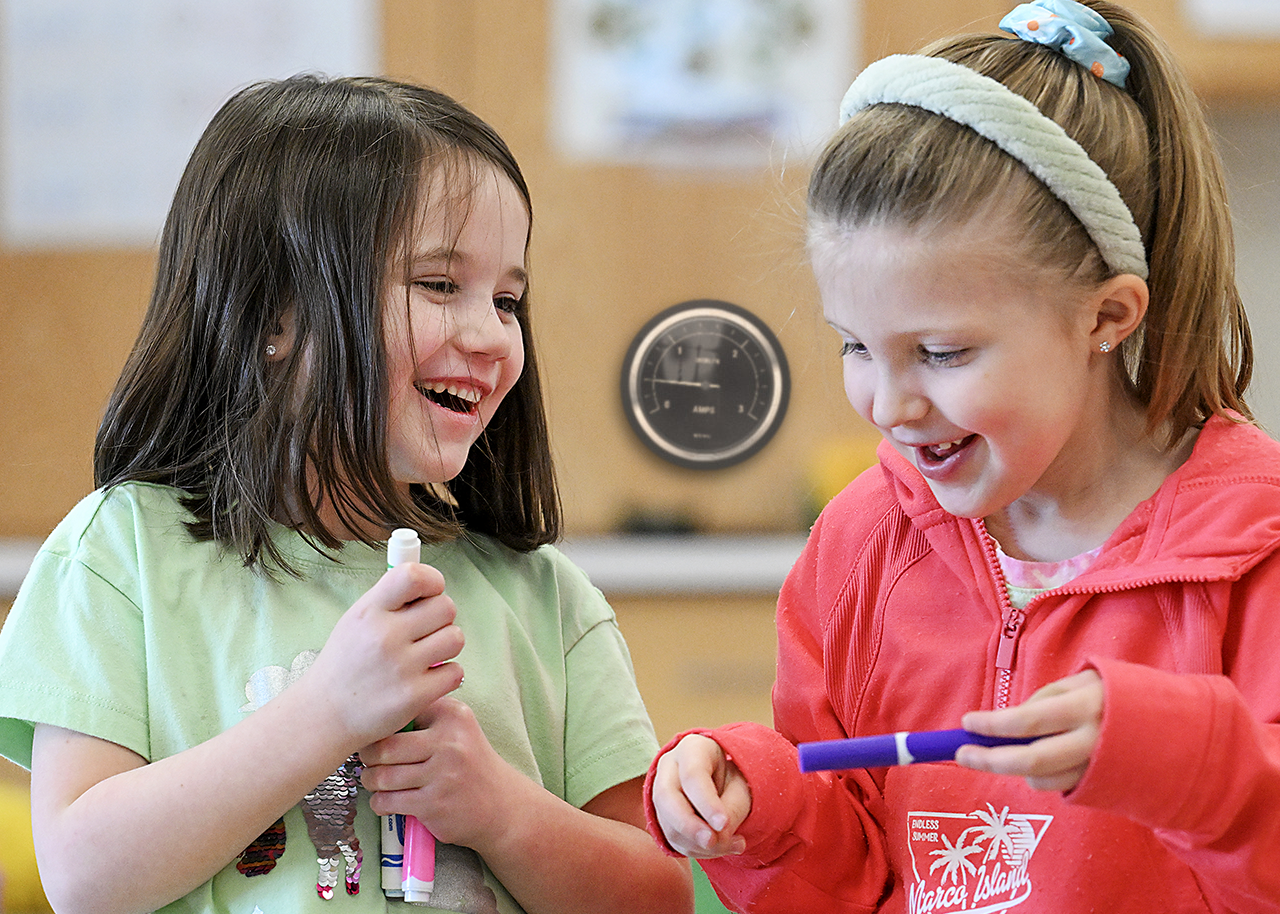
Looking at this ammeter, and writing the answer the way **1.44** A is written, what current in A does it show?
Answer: **0.4** A
